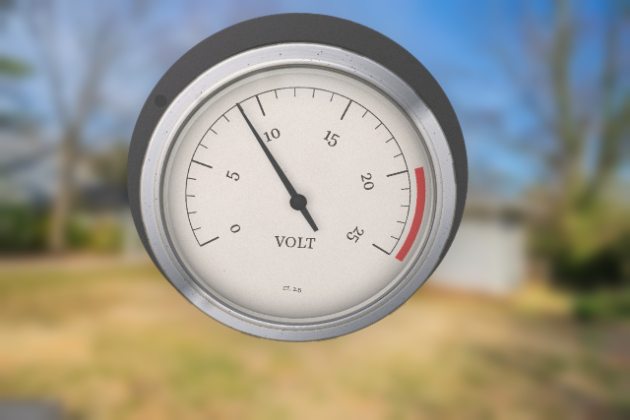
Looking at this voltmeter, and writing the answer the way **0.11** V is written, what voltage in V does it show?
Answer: **9** V
